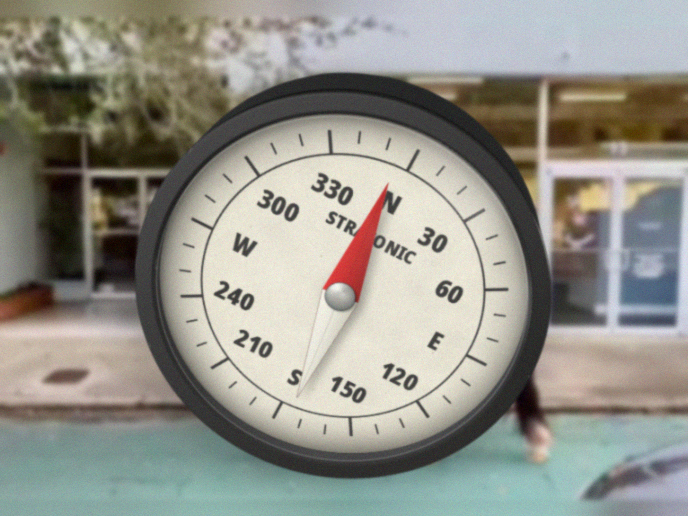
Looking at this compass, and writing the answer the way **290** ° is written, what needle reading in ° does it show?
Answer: **355** °
